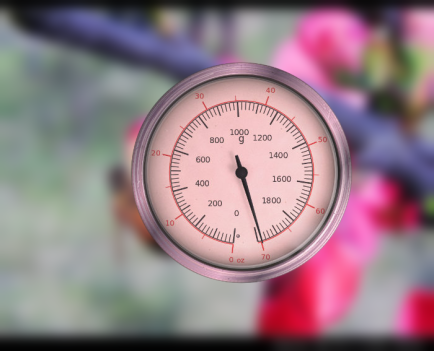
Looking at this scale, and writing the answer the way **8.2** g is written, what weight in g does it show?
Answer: **1980** g
